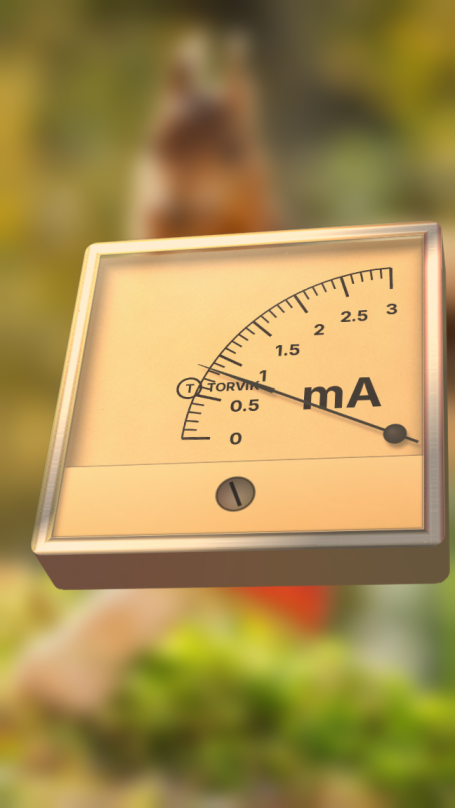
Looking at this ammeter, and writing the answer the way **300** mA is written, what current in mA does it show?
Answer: **0.8** mA
